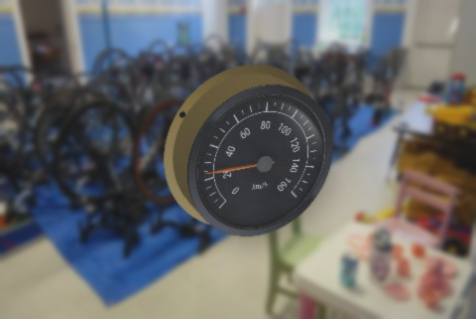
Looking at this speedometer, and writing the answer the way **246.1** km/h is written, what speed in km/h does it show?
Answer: **25** km/h
